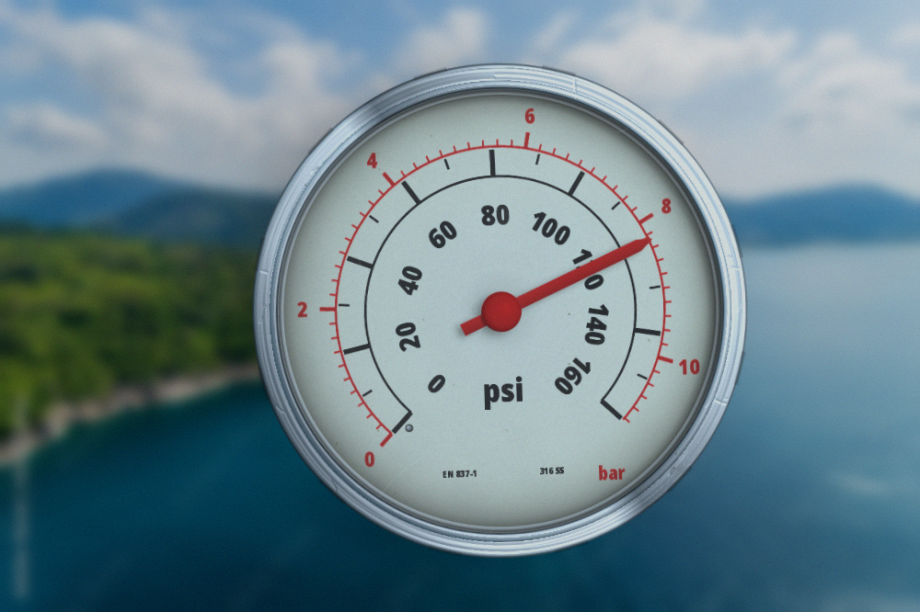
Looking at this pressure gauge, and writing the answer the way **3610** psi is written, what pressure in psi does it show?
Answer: **120** psi
